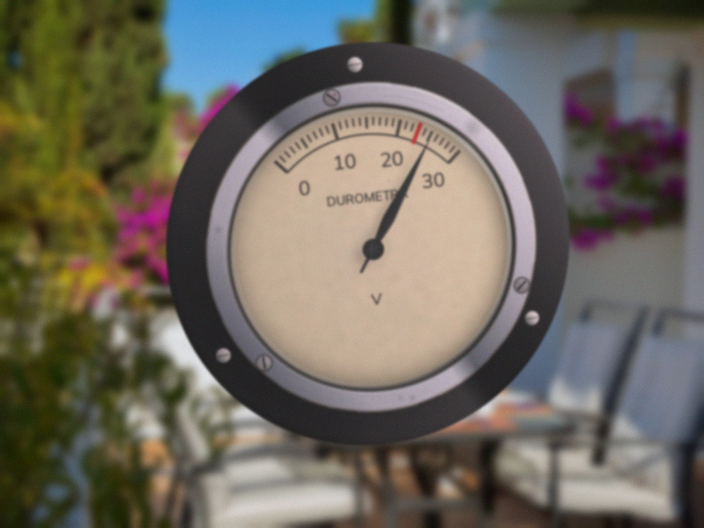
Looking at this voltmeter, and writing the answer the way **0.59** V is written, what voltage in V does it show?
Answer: **25** V
